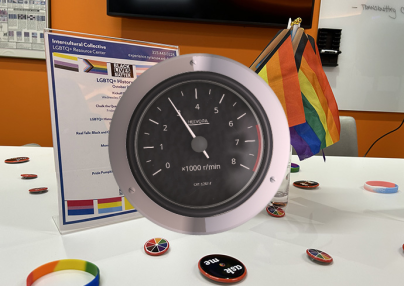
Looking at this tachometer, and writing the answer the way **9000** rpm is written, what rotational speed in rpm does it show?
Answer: **3000** rpm
